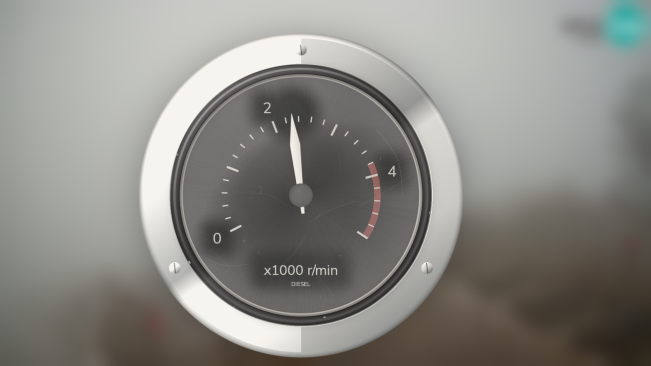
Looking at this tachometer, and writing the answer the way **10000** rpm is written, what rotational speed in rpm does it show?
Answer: **2300** rpm
